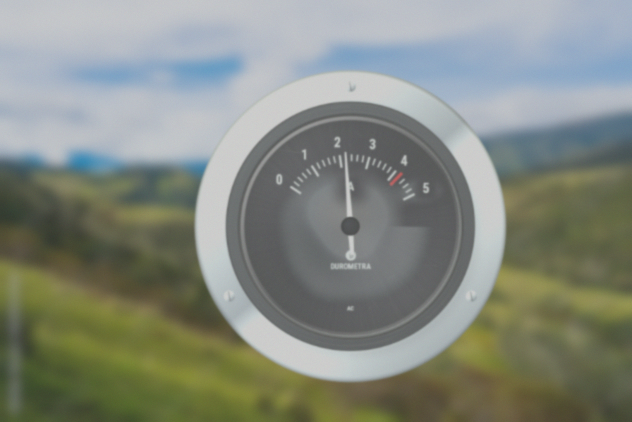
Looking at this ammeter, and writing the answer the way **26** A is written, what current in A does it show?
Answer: **2.2** A
